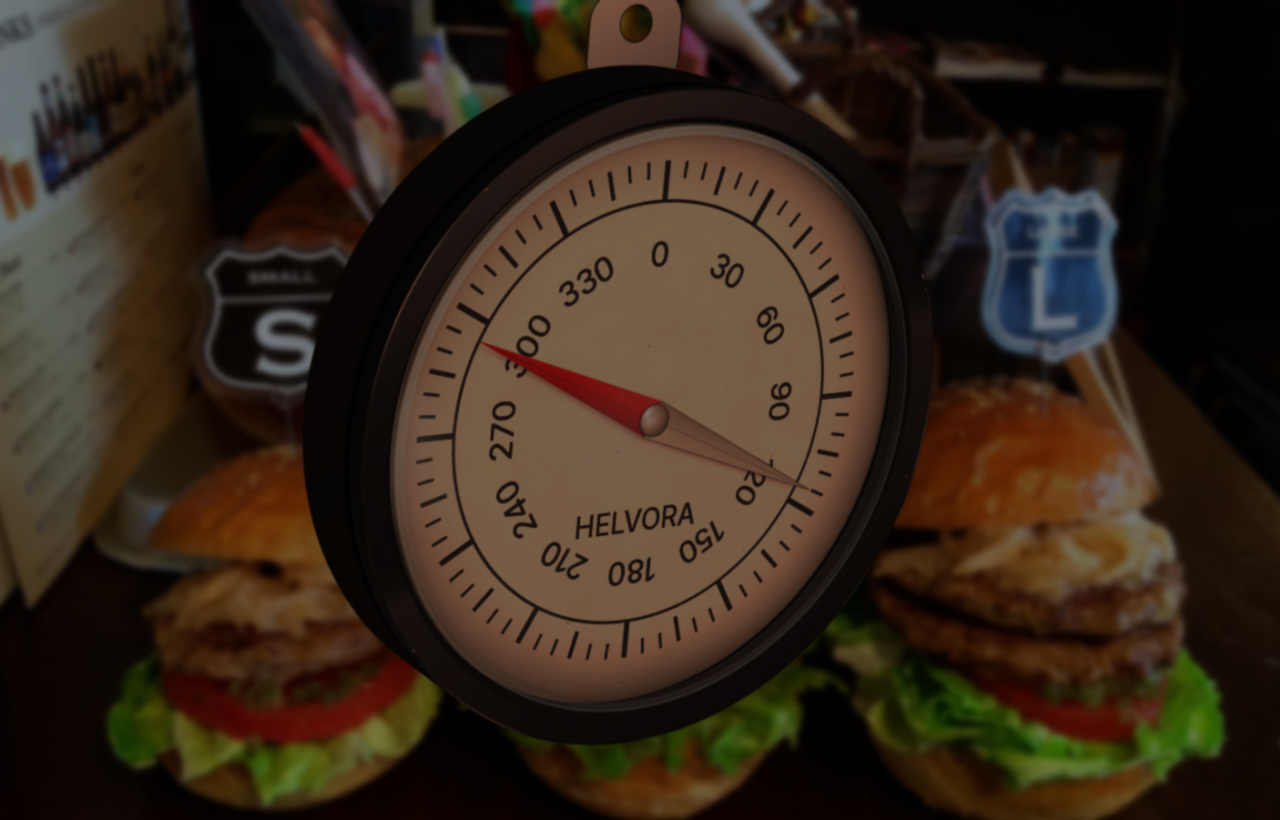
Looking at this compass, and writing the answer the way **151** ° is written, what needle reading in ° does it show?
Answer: **295** °
